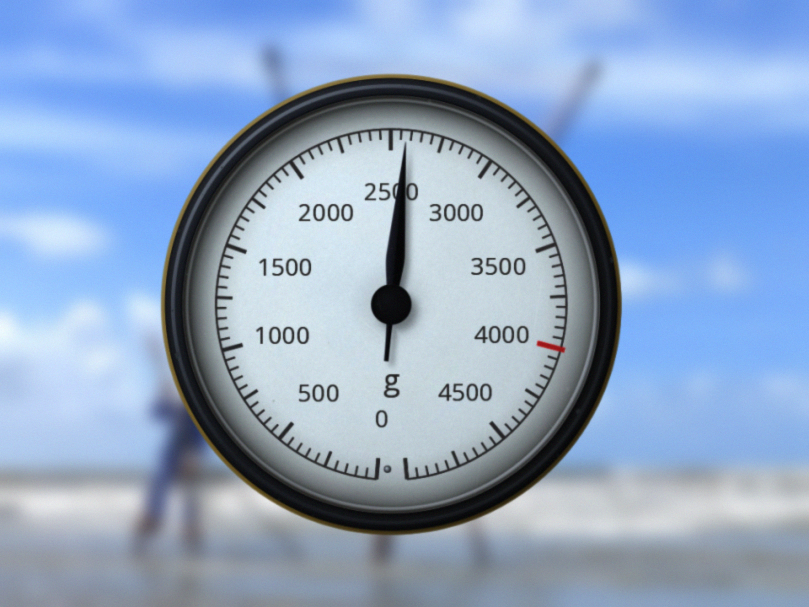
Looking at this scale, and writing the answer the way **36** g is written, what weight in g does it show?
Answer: **2575** g
